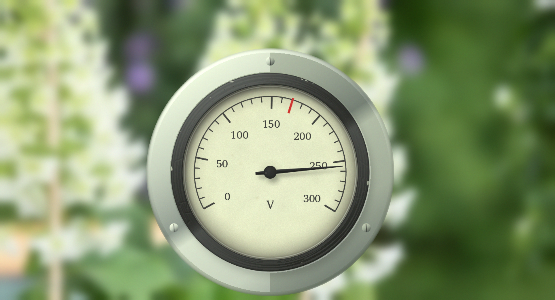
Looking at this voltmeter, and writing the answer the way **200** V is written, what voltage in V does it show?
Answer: **255** V
